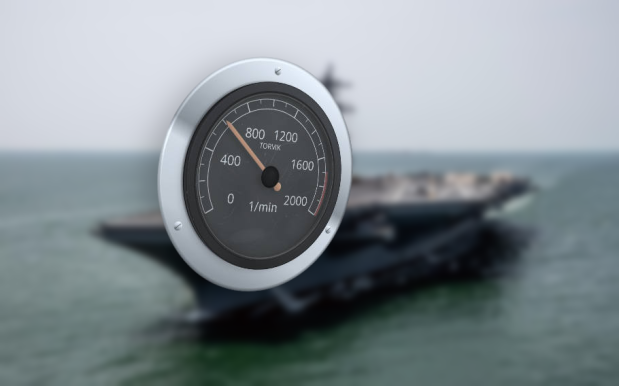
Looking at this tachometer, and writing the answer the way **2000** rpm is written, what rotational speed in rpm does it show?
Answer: **600** rpm
